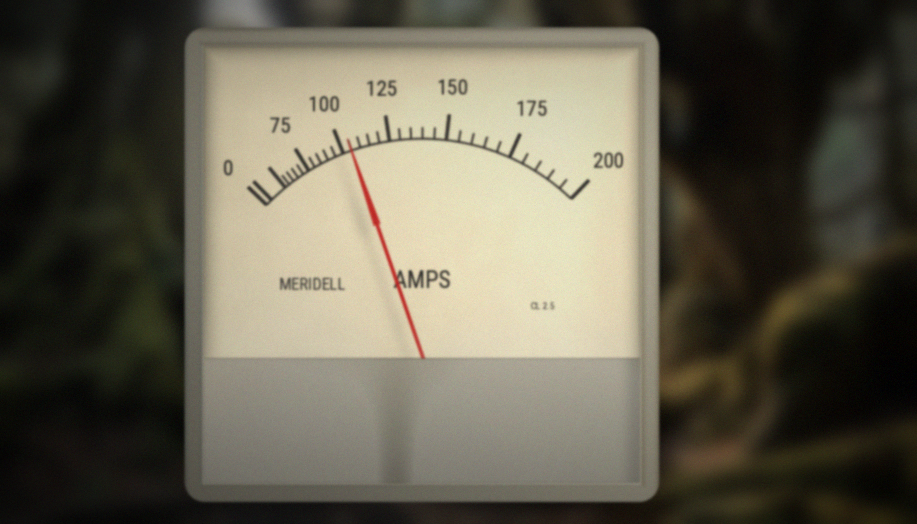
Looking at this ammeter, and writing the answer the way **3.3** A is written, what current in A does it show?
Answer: **105** A
